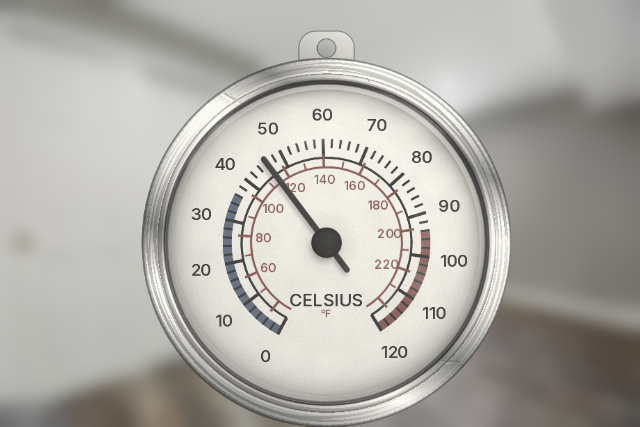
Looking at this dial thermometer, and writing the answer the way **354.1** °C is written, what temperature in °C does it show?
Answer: **46** °C
